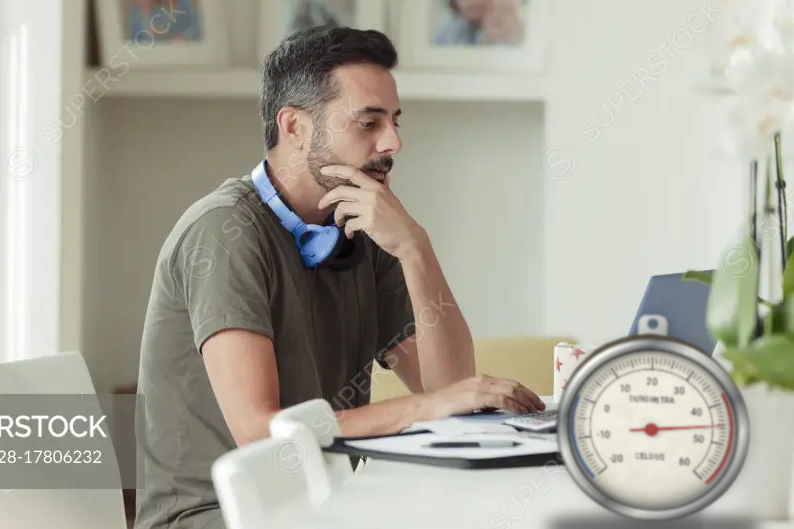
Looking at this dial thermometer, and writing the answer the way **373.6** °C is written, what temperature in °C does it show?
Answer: **45** °C
